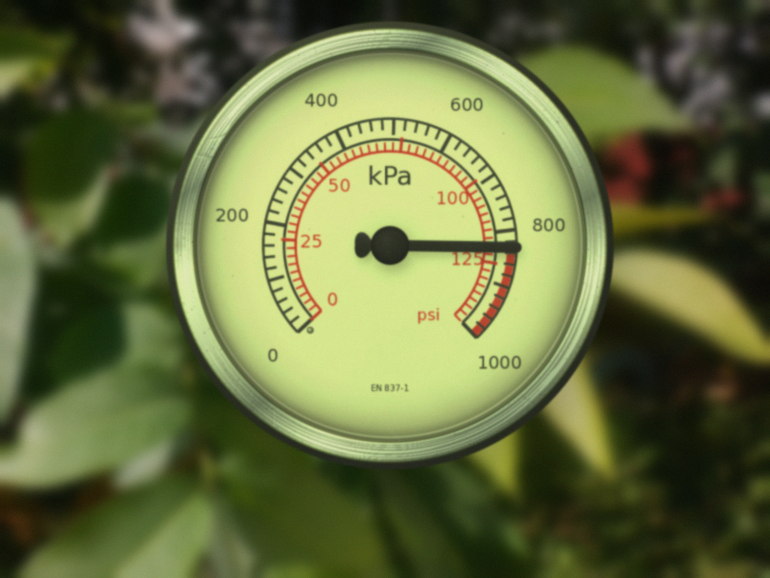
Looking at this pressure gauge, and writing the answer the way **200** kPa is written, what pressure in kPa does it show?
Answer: **830** kPa
